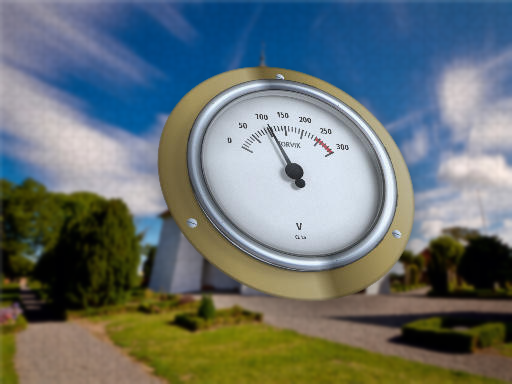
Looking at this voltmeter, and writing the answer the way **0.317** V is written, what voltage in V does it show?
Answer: **100** V
